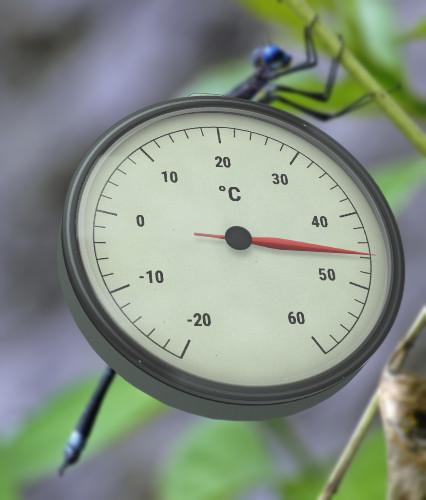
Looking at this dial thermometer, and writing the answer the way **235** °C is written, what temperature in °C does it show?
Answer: **46** °C
